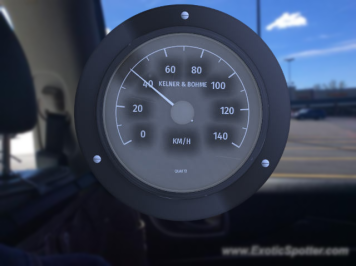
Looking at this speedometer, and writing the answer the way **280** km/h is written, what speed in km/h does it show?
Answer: **40** km/h
